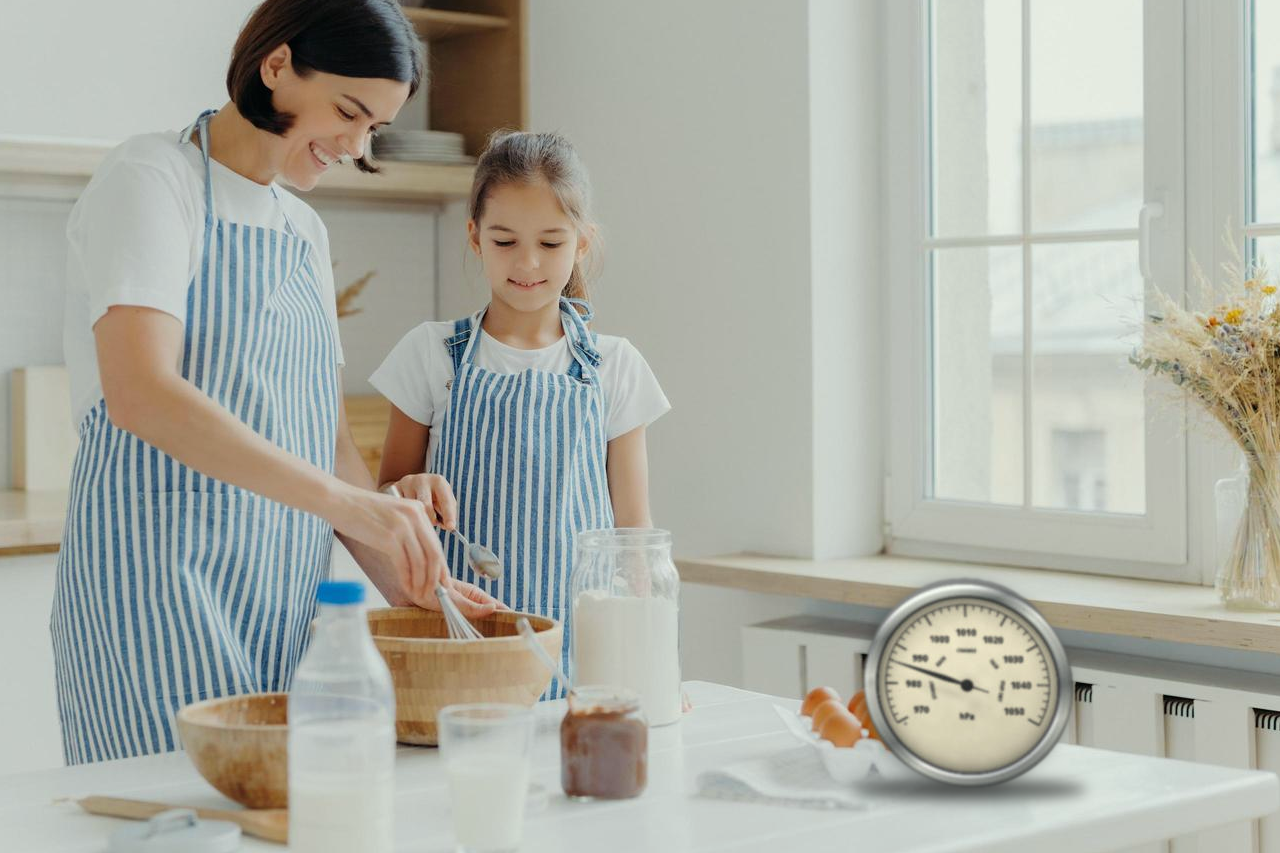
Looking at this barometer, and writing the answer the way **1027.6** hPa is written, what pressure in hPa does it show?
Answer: **986** hPa
